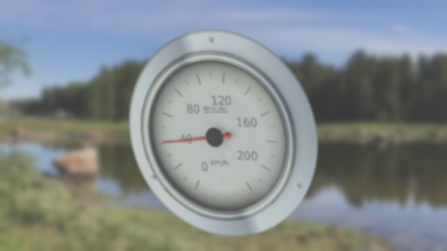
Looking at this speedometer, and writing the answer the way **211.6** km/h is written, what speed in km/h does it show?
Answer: **40** km/h
